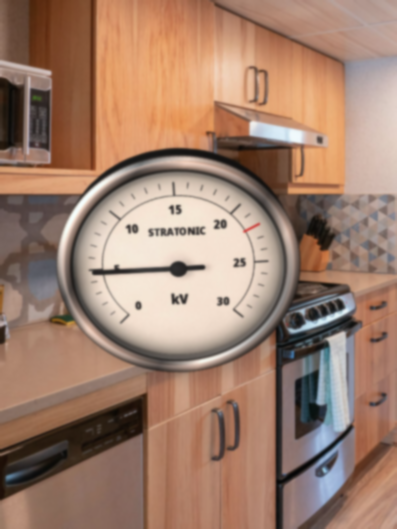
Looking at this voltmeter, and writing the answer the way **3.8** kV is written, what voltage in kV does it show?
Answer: **5** kV
